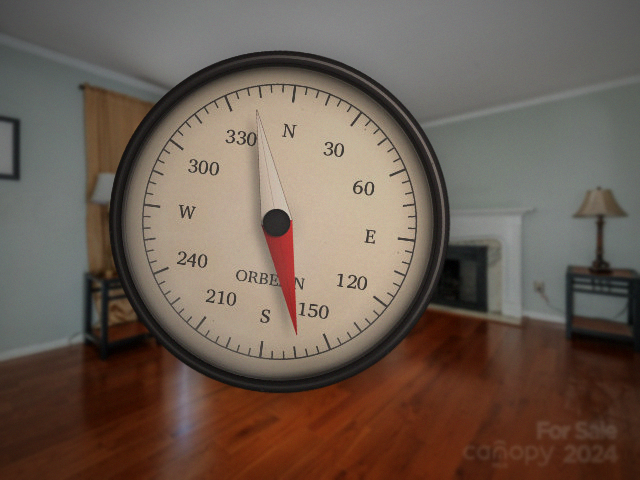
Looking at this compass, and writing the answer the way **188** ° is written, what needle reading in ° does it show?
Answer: **162.5** °
